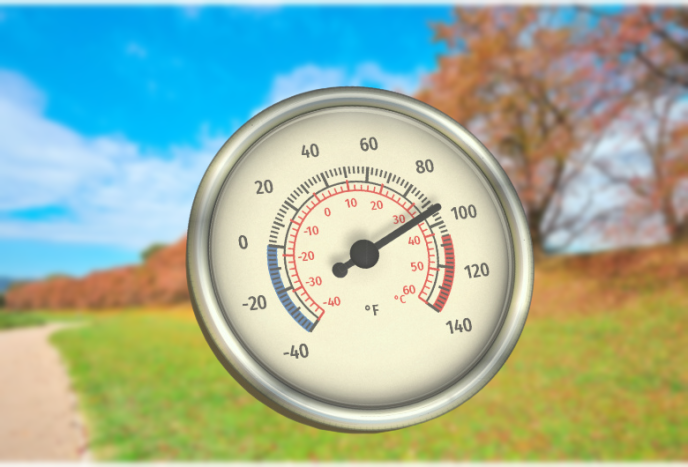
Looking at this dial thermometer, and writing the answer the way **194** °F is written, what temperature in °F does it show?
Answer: **94** °F
